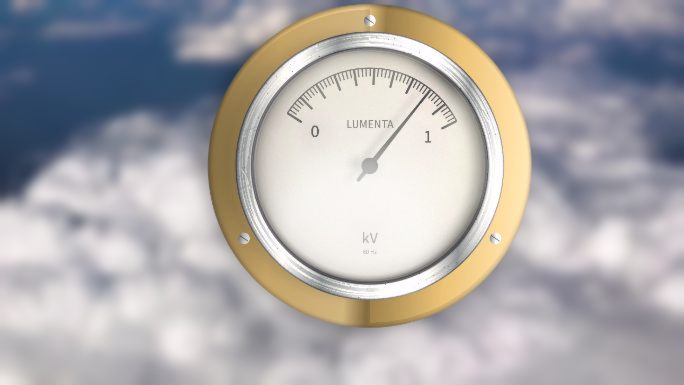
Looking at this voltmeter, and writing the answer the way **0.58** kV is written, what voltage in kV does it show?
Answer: **0.8** kV
